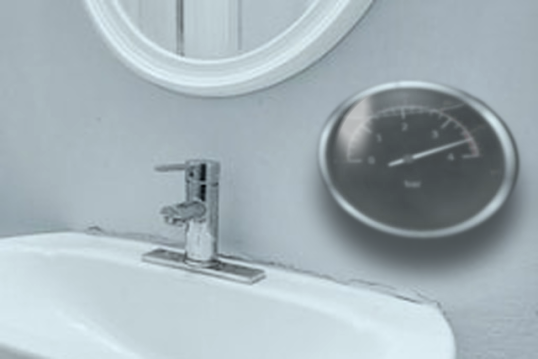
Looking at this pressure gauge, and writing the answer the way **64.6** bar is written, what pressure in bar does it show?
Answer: **3.6** bar
